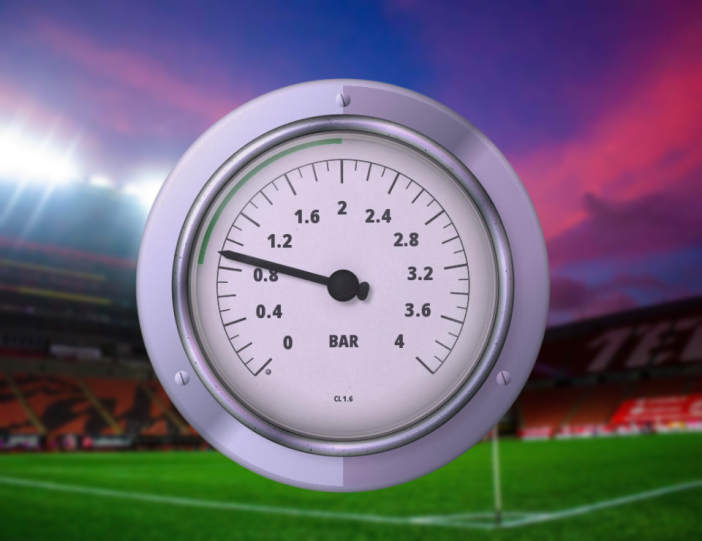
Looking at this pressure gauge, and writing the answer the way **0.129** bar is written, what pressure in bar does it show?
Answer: **0.9** bar
